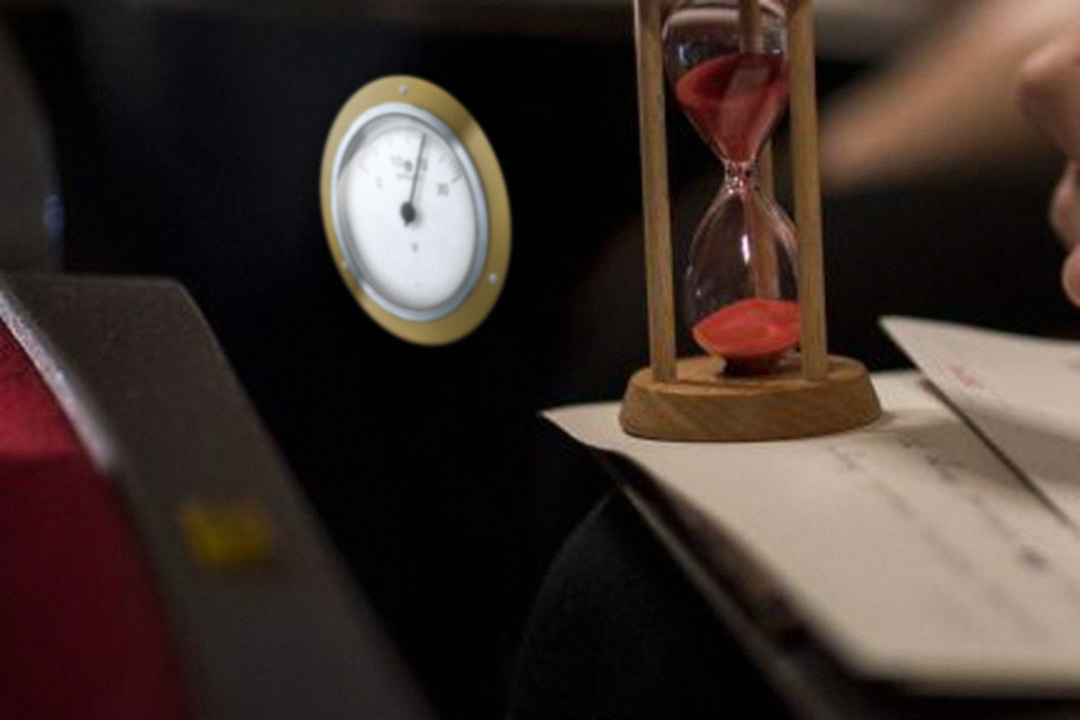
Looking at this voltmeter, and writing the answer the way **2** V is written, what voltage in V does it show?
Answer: **20** V
